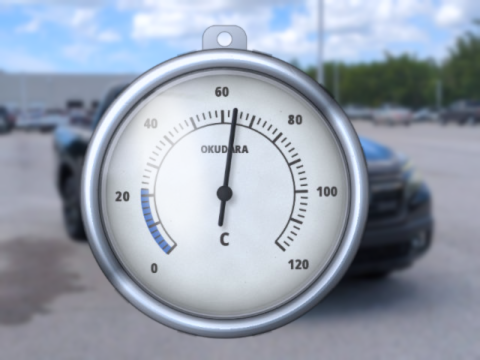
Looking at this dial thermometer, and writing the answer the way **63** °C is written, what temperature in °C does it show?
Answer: **64** °C
